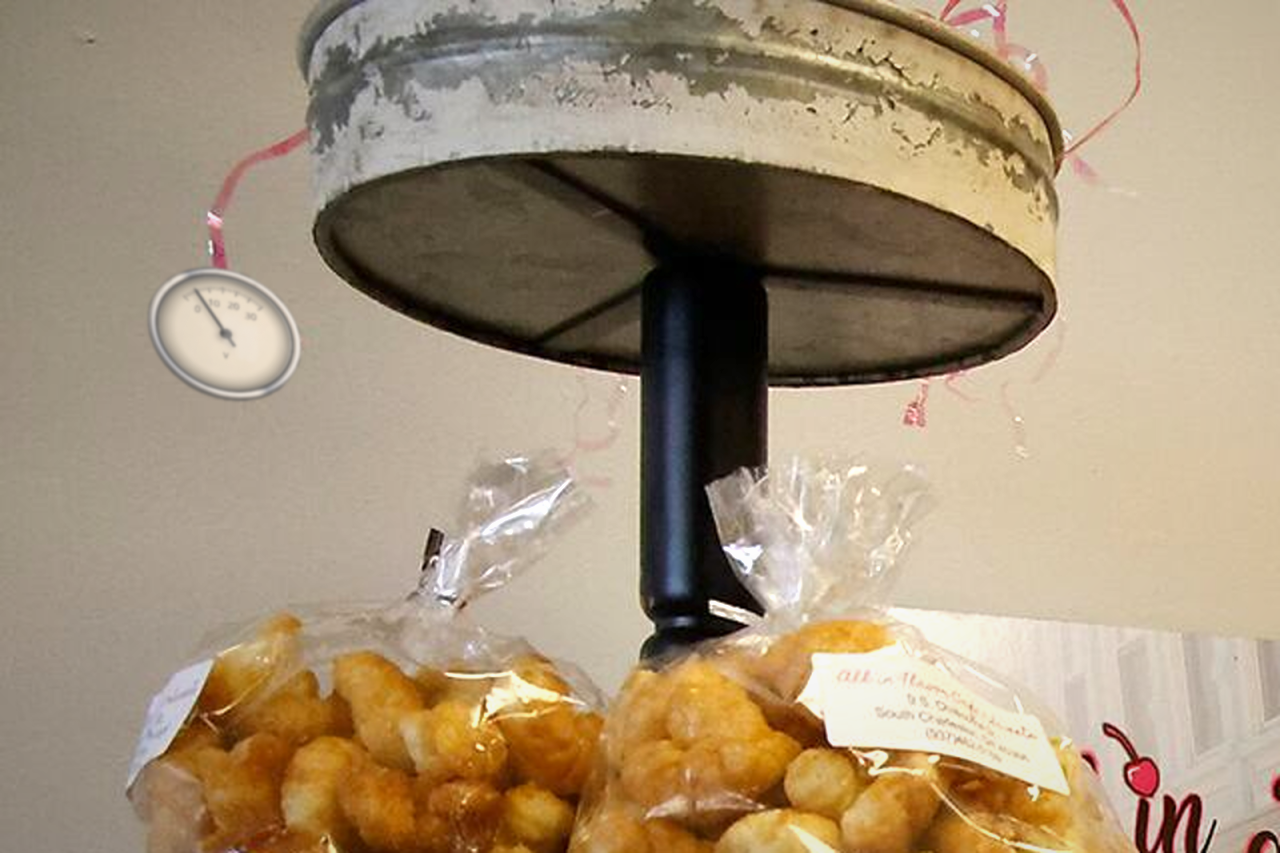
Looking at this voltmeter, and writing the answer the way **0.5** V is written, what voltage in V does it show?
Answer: **5** V
